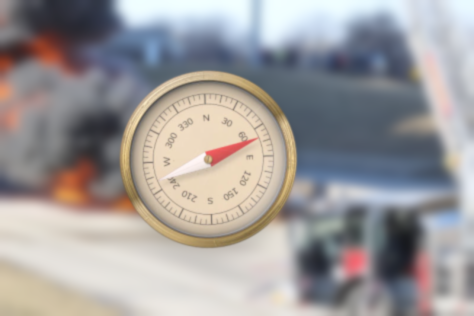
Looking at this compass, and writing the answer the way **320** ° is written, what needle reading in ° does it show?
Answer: **70** °
